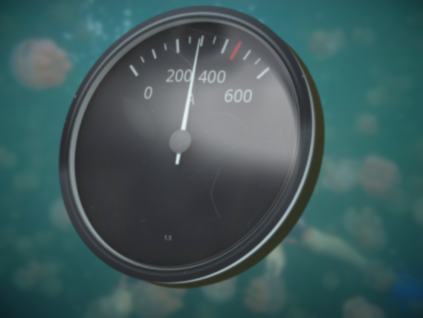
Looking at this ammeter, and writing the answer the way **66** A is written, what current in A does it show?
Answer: **300** A
